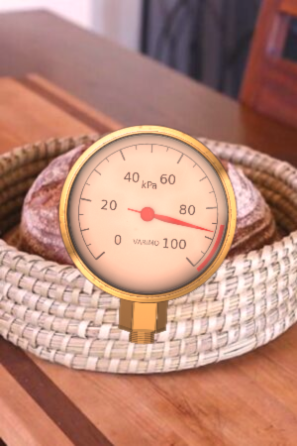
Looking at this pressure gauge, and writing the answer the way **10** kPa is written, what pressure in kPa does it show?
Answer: **87.5** kPa
